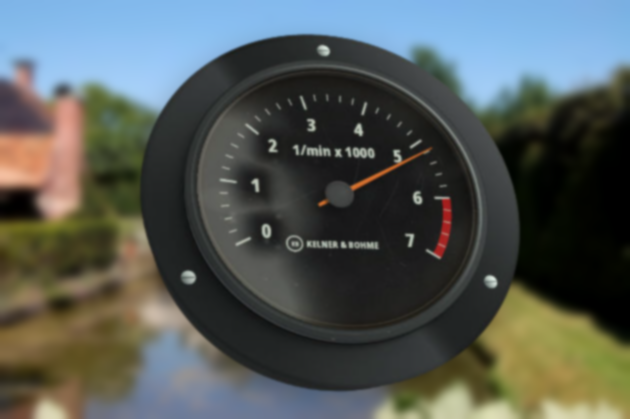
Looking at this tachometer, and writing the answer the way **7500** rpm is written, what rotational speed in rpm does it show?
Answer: **5200** rpm
